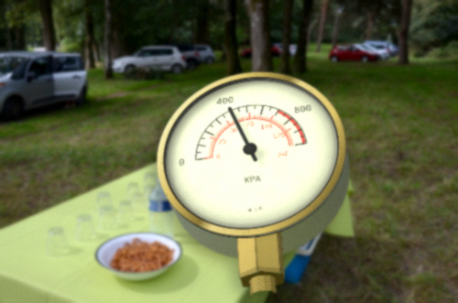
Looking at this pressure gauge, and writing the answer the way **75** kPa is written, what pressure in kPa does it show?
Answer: **400** kPa
